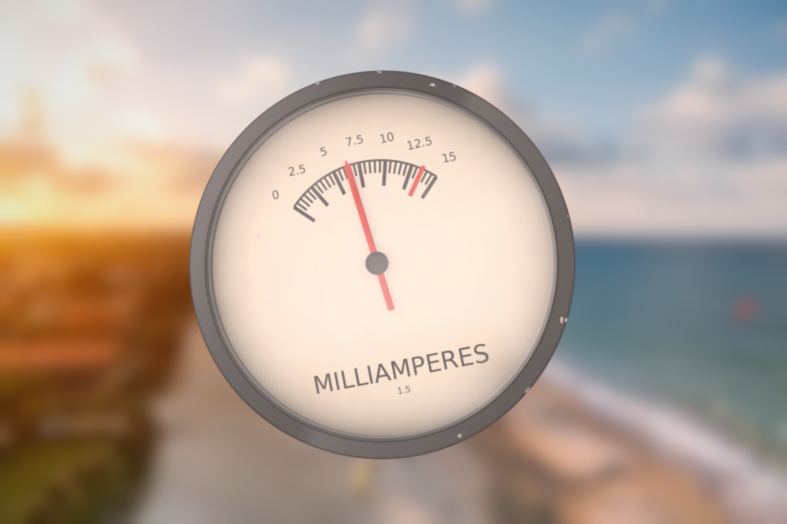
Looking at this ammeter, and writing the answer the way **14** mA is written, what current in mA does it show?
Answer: **6.5** mA
